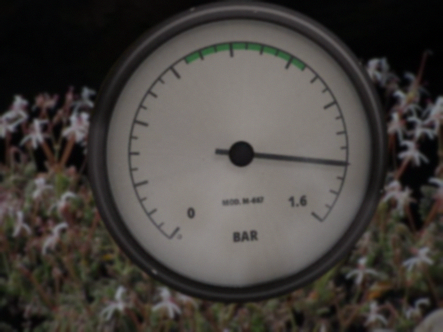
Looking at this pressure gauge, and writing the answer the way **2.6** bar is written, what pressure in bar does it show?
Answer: **1.4** bar
